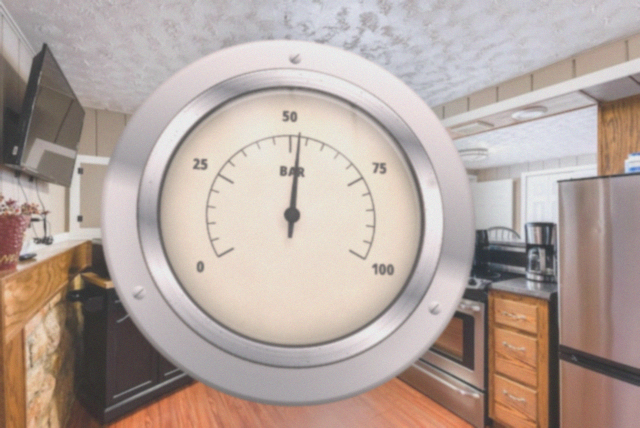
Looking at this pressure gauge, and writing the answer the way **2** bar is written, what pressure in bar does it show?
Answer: **52.5** bar
